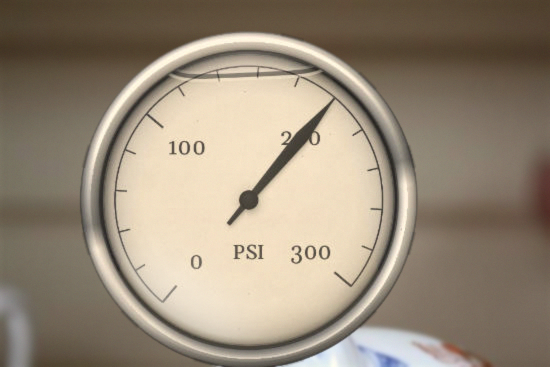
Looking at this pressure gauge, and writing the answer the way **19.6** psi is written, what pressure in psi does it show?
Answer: **200** psi
